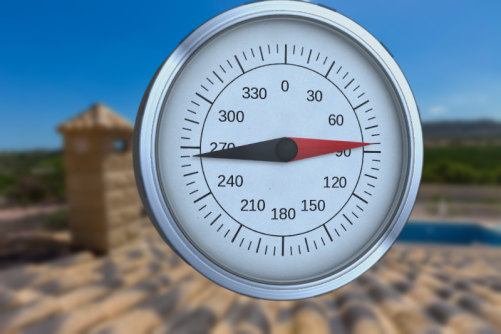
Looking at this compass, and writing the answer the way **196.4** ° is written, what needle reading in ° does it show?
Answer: **85** °
